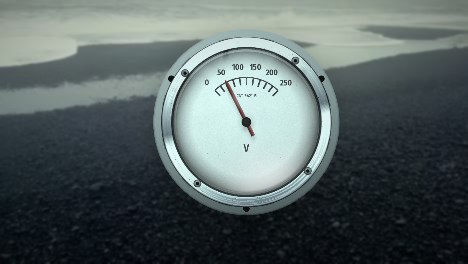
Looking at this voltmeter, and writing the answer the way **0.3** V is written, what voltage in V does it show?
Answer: **50** V
